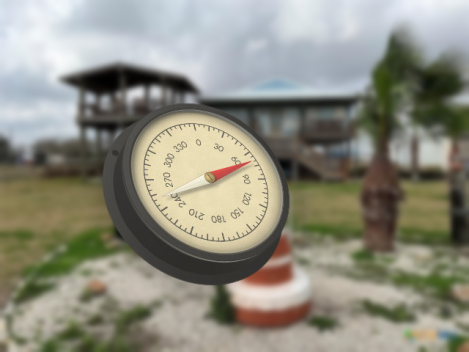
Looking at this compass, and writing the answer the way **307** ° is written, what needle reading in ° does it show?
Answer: **70** °
